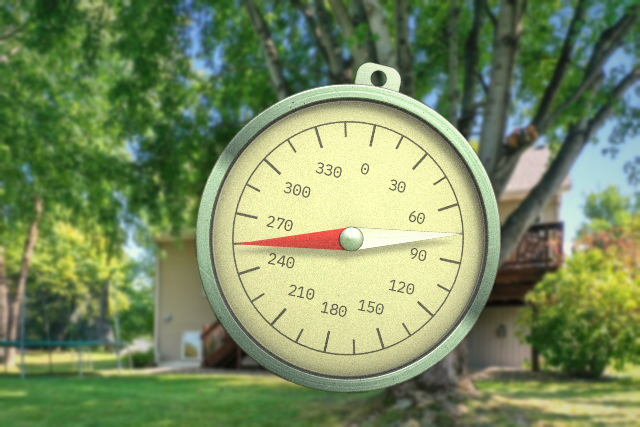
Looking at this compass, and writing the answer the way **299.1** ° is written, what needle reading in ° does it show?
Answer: **255** °
